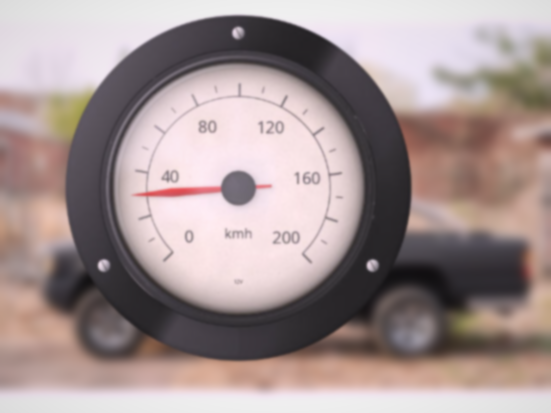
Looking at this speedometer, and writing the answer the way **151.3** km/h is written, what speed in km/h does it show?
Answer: **30** km/h
